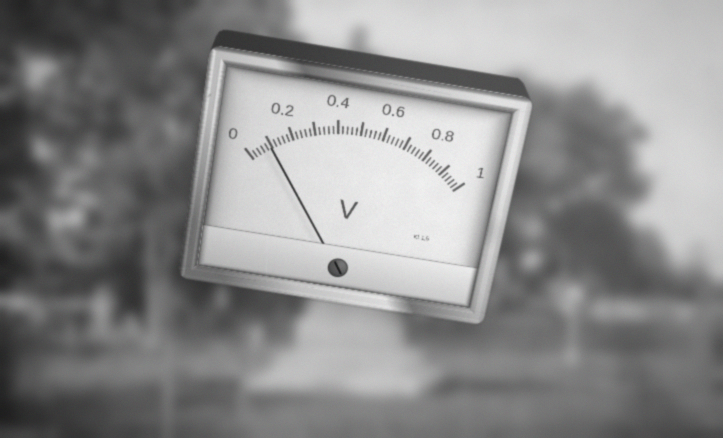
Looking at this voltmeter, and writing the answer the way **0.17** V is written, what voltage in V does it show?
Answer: **0.1** V
